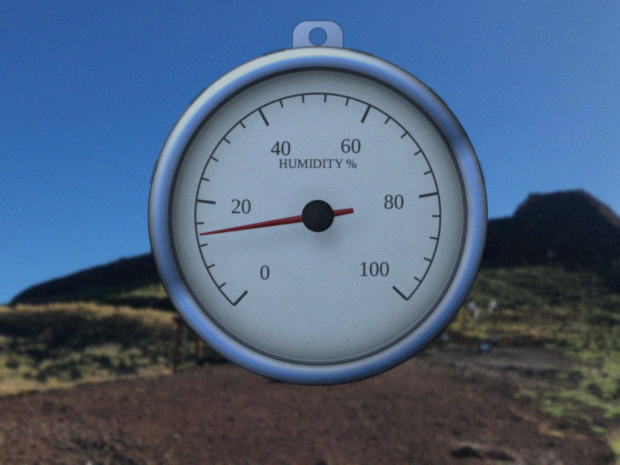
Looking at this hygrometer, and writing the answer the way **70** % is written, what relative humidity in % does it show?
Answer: **14** %
